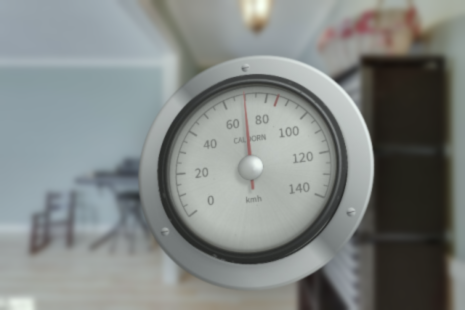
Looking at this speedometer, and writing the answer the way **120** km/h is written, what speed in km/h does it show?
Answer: **70** km/h
